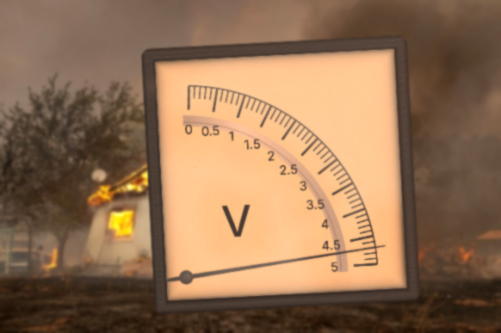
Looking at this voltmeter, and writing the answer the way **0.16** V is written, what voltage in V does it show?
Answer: **4.7** V
